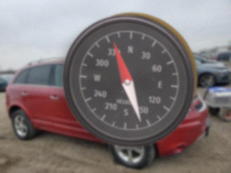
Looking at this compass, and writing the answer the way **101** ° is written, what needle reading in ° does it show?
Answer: **337.5** °
